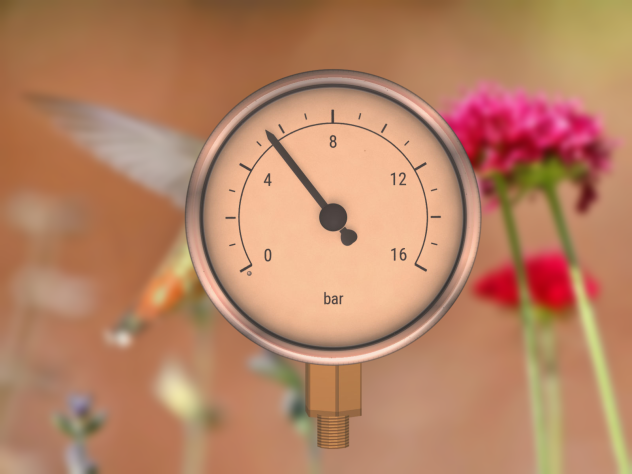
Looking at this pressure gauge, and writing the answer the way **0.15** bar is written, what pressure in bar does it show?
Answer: **5.5** bar
